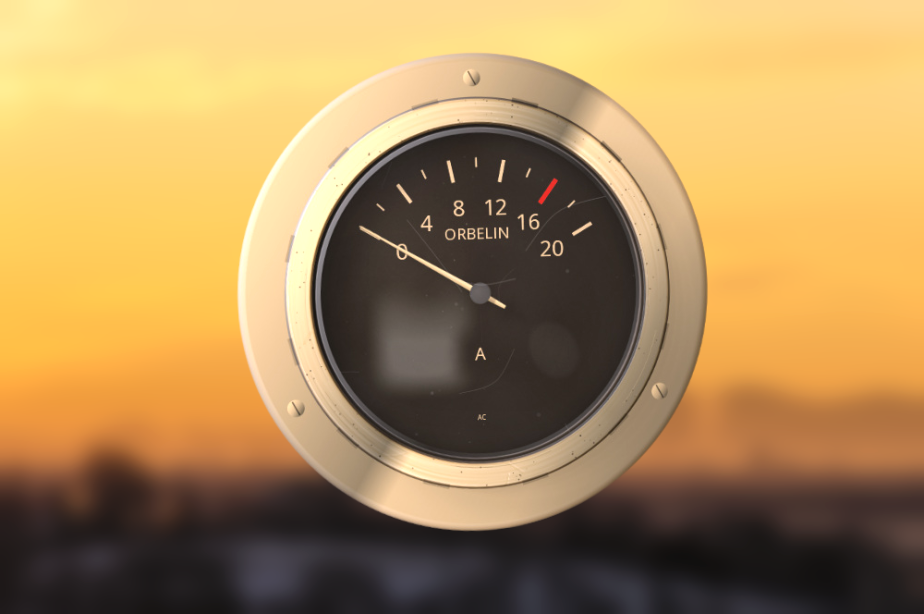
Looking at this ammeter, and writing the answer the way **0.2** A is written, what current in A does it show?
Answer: **0** A
